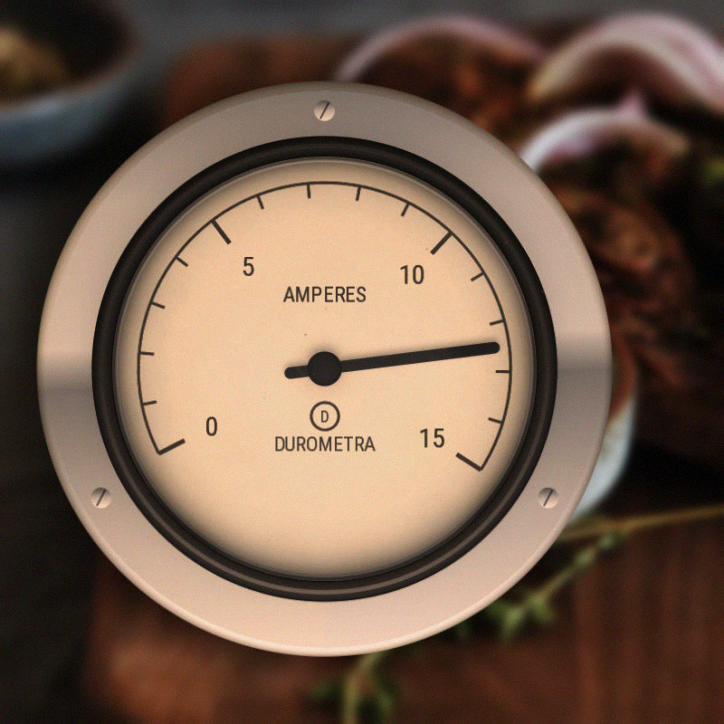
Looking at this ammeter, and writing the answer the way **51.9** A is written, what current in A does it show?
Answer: **12.5** A
